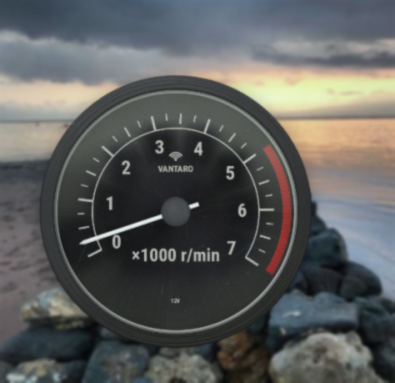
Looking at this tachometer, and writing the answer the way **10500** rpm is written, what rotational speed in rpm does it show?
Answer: **250** rpm
